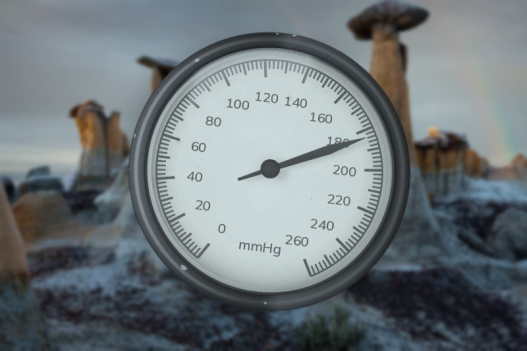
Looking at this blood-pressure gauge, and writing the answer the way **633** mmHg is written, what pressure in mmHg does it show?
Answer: **184** mmHg
